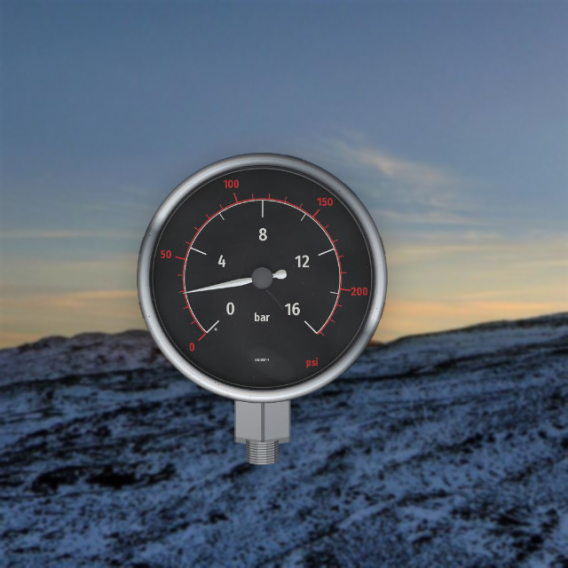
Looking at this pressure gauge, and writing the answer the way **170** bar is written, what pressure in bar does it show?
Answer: **2** bar
